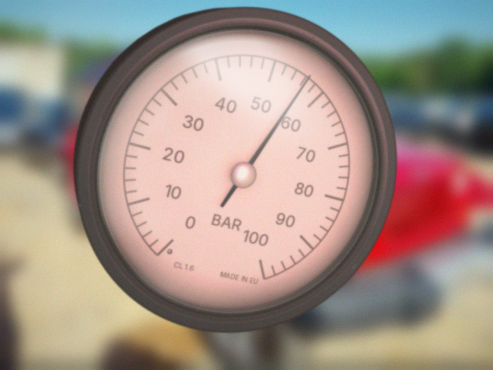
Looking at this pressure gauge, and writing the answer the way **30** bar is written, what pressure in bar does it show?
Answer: **56** bar
